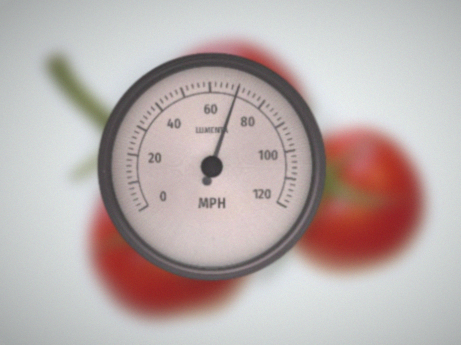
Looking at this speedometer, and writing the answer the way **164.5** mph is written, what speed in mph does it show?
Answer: **70** mph
